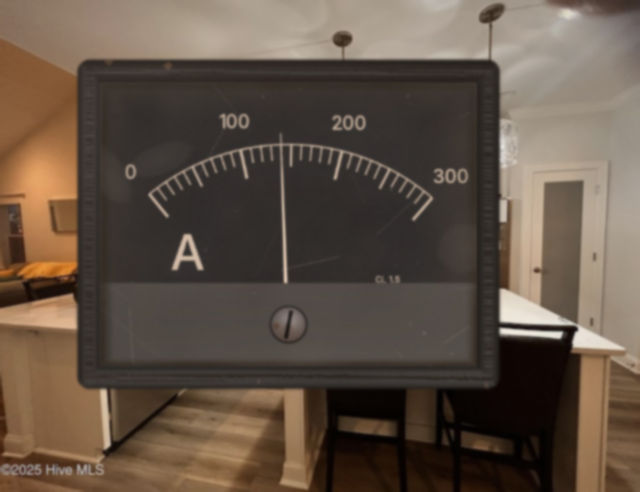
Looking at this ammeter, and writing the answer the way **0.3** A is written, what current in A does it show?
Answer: **140** A
